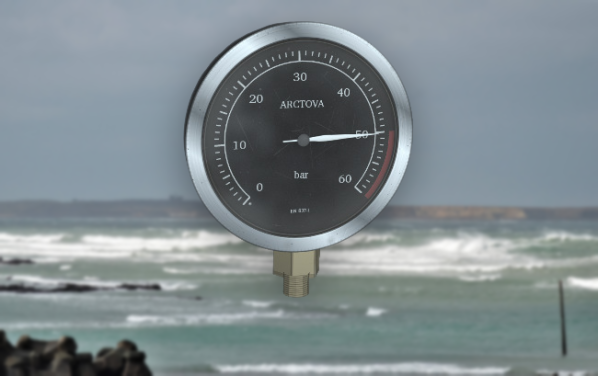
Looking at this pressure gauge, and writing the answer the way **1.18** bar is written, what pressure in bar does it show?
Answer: **50** bar
